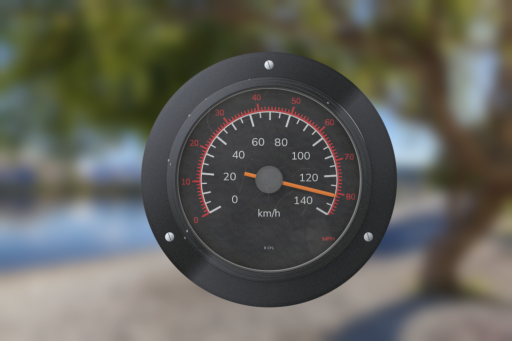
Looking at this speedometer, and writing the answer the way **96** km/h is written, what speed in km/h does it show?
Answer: **130** km/h
